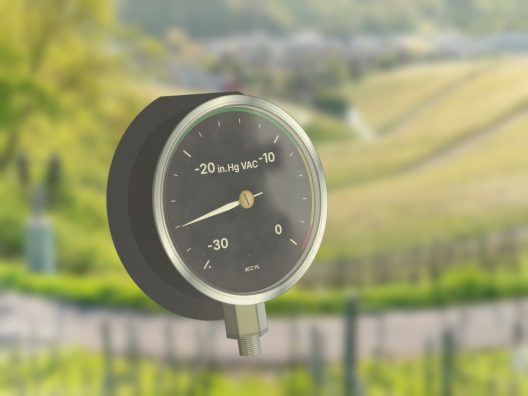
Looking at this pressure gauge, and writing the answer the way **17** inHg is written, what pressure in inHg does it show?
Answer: **-26** inHg
